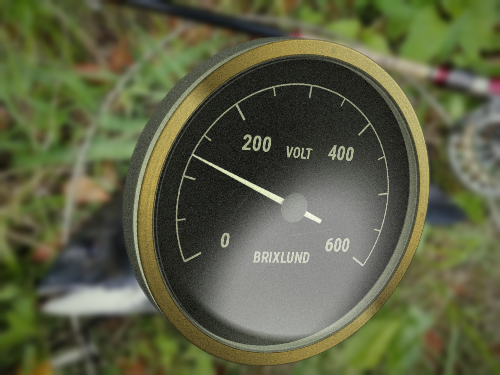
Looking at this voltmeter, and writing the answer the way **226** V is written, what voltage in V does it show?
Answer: **125** V
